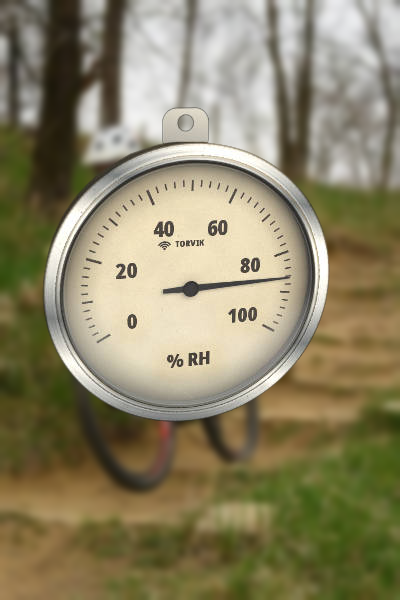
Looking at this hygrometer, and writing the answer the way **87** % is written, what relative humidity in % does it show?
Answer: **86** %
